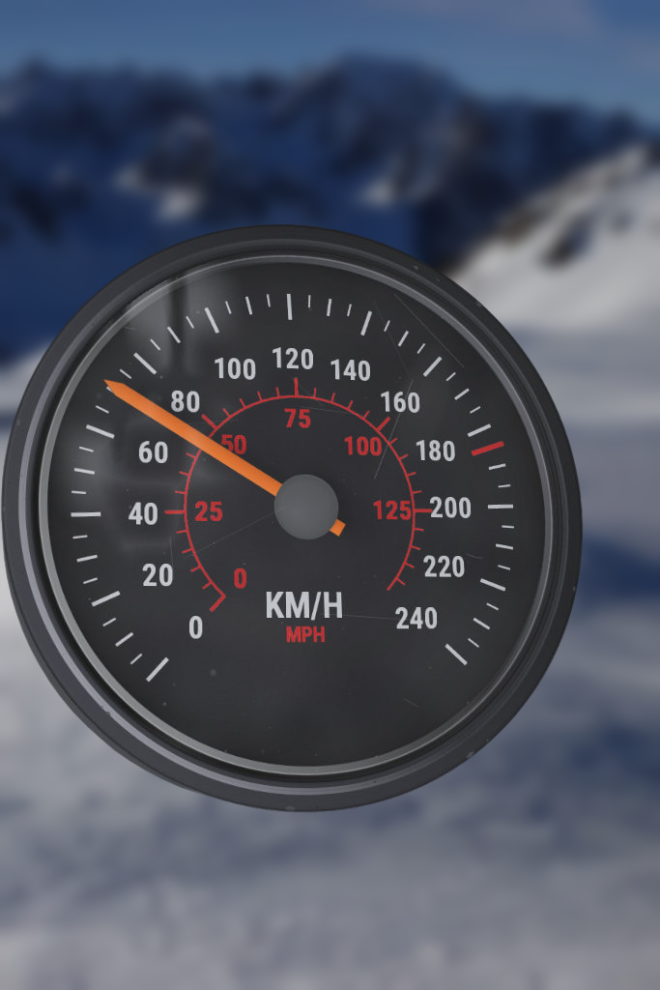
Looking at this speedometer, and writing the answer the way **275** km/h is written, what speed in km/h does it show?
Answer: **70** km/h
